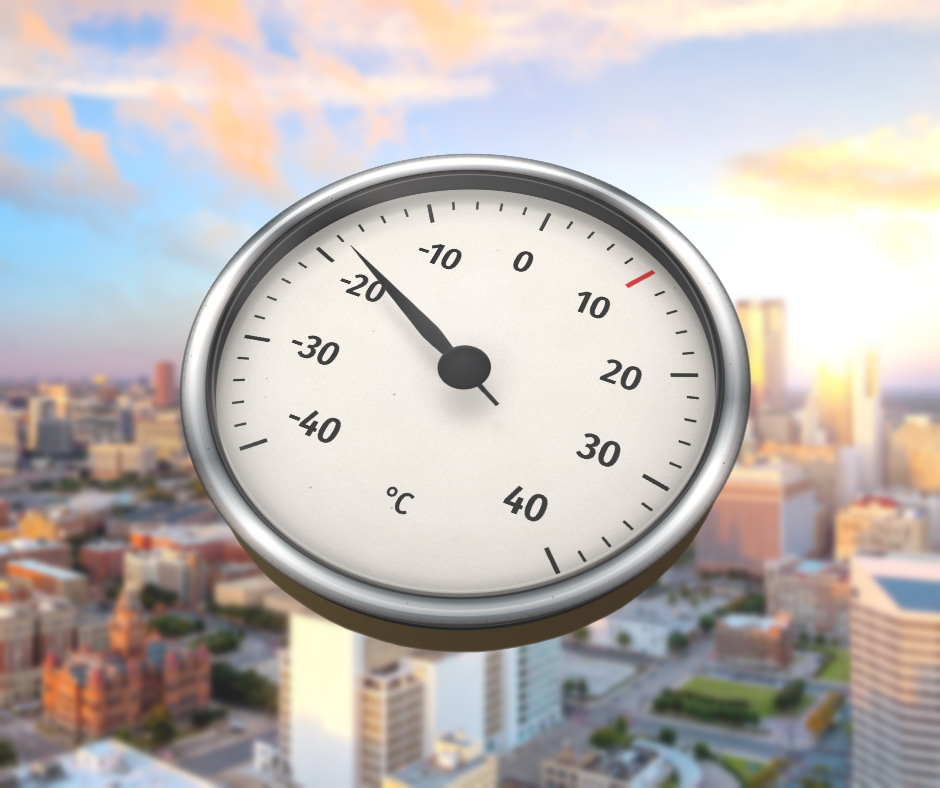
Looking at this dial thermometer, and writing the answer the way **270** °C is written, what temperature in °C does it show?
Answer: **-18** °C
